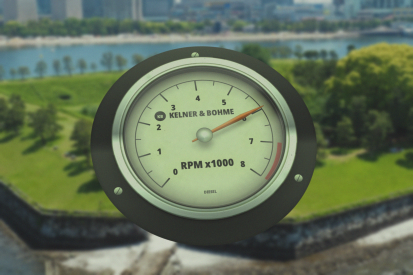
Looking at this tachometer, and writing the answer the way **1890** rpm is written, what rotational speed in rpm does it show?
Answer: **6000** rpm
